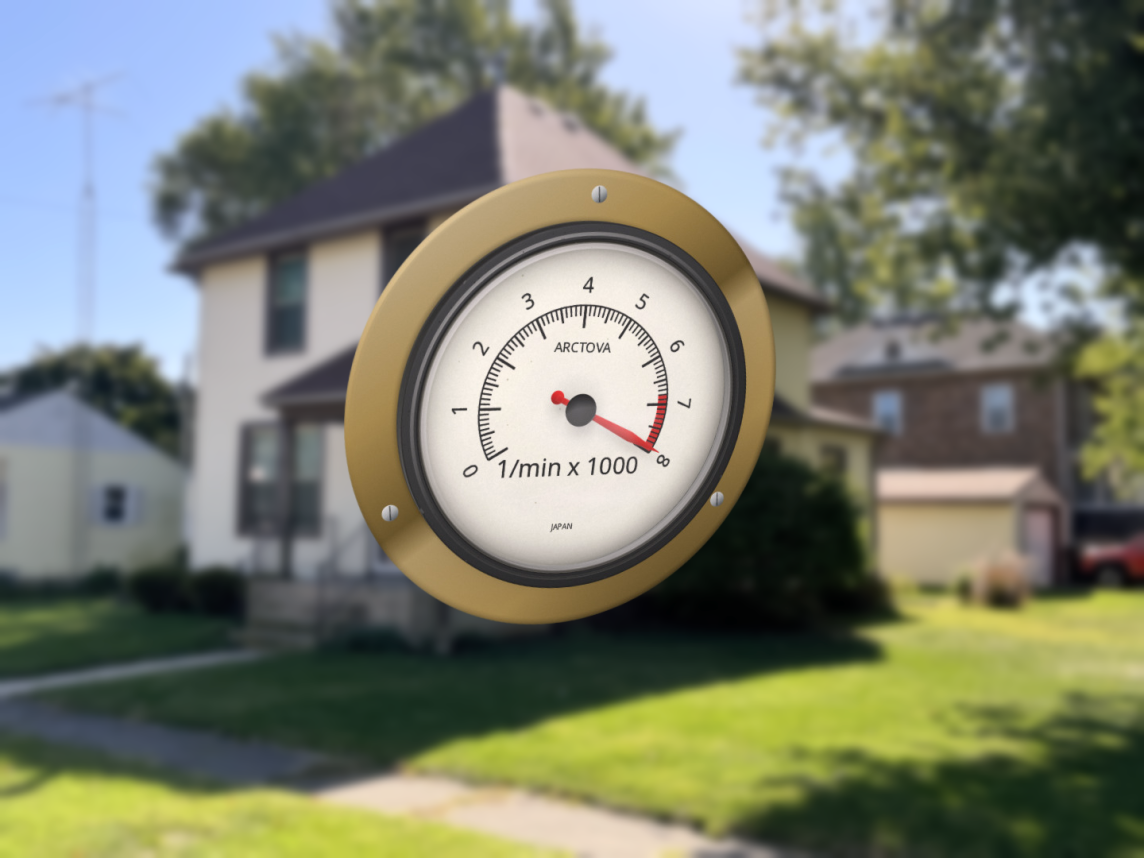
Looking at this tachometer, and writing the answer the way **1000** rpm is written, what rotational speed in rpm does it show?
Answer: **7900** rpm
